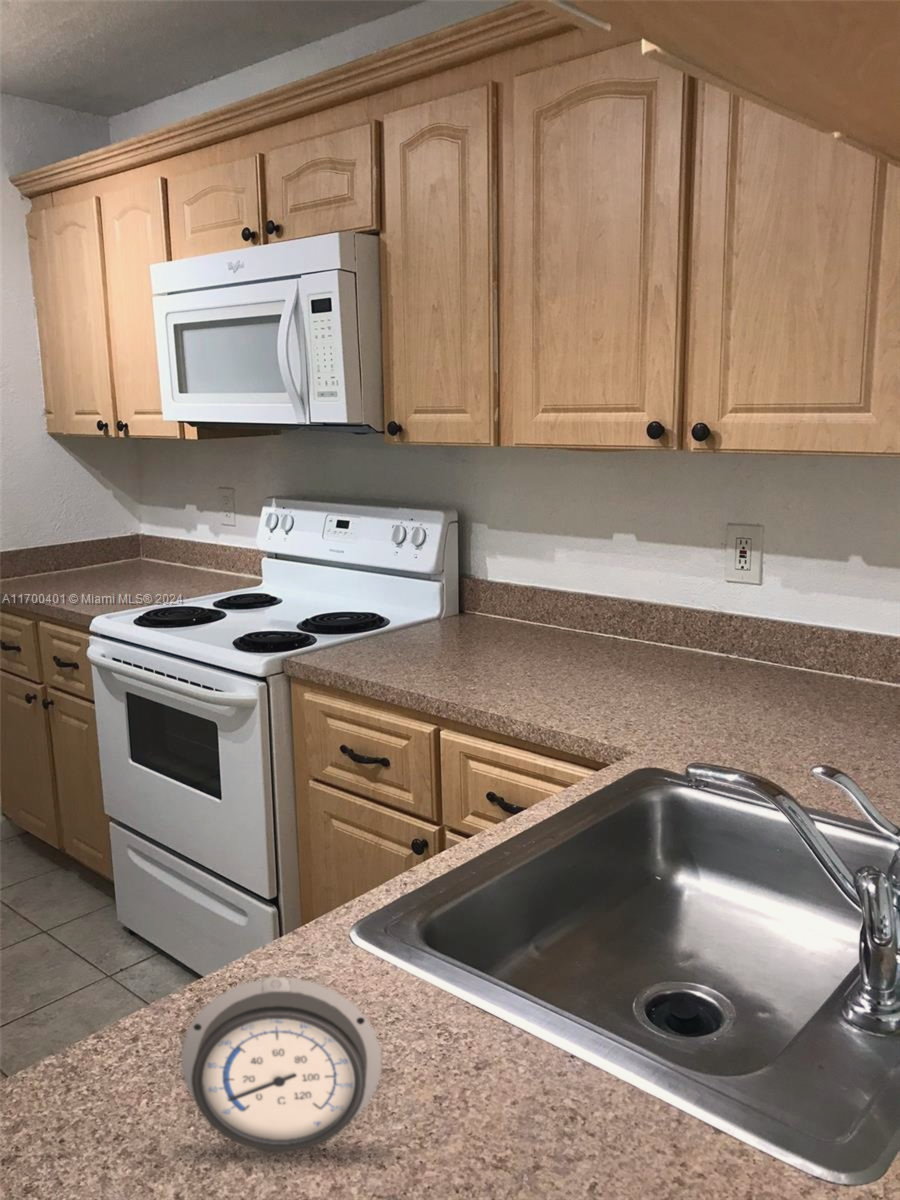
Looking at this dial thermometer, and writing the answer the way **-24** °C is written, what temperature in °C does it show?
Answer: **10** °C
